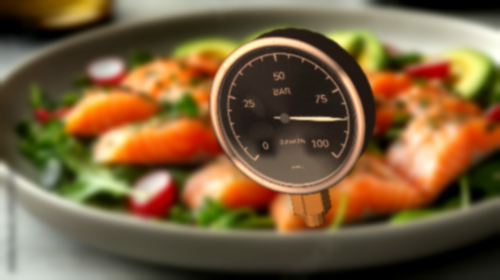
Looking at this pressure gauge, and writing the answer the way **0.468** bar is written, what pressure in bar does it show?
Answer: **85** bar
